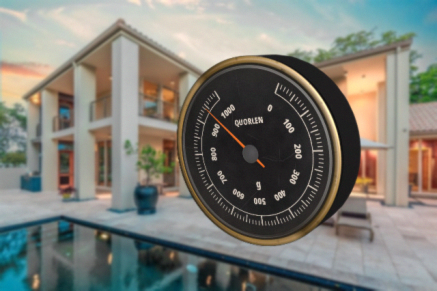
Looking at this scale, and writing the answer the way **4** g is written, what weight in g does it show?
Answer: **950** g
